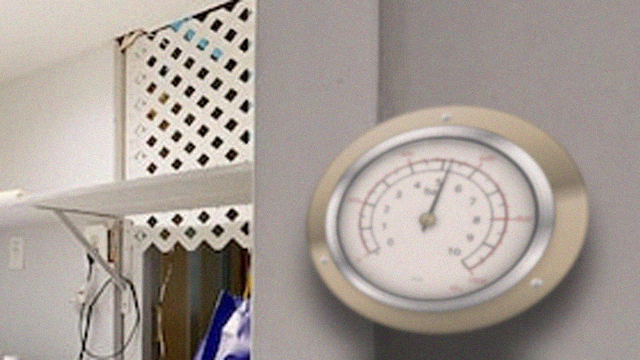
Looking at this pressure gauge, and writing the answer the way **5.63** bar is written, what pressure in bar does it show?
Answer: **5.25** bar
